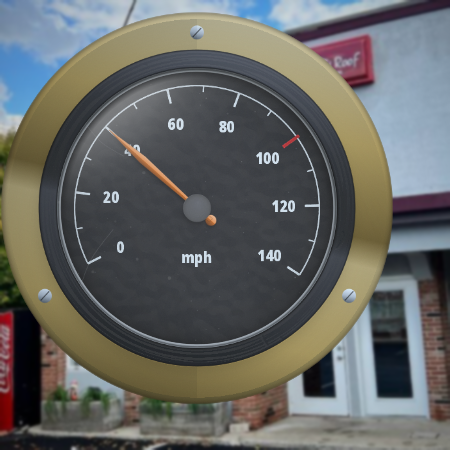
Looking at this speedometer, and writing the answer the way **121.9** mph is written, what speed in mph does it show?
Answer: **40** mph
